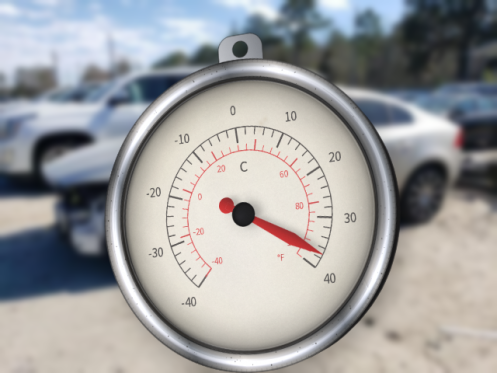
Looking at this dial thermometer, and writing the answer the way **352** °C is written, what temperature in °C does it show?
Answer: **37** °C
